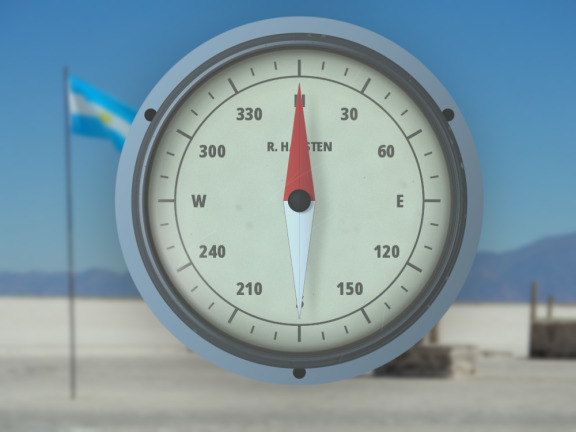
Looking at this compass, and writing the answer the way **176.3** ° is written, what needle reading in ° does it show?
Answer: **0** °
